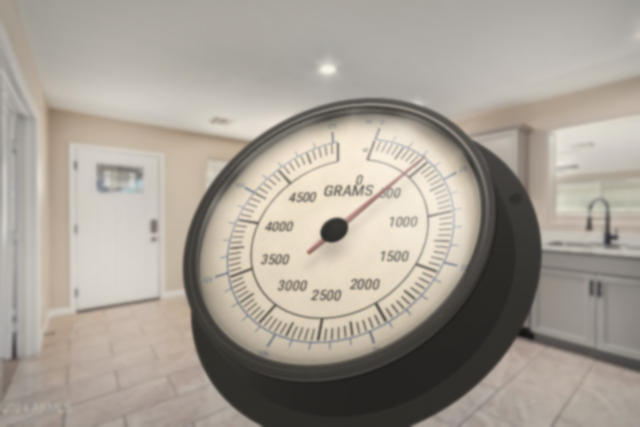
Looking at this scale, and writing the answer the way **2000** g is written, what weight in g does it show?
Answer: **500** g
